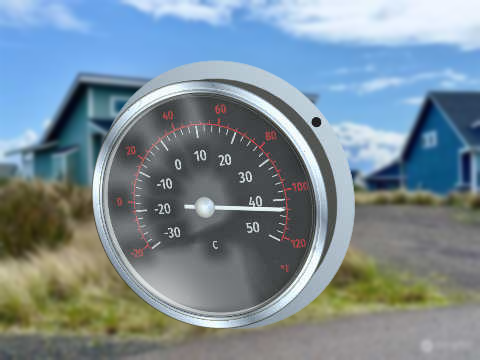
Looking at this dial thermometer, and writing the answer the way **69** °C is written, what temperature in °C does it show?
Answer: **42** °C
